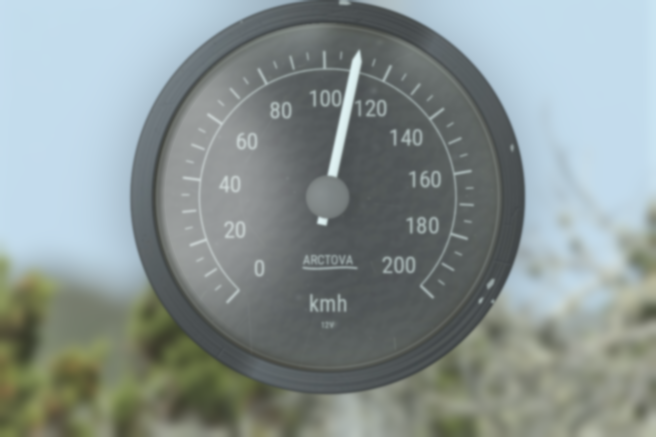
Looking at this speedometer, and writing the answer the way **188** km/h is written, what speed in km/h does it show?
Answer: **110** km/h
